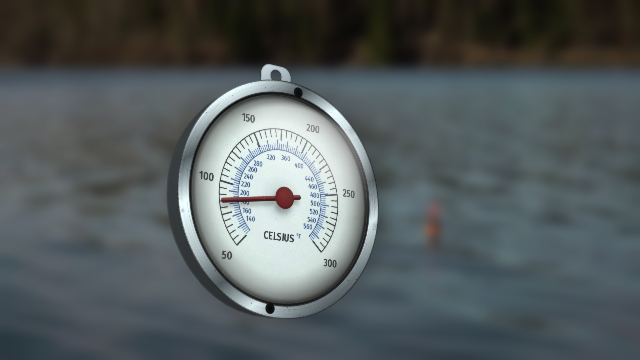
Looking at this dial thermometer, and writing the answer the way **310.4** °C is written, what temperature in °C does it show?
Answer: **85** °C
